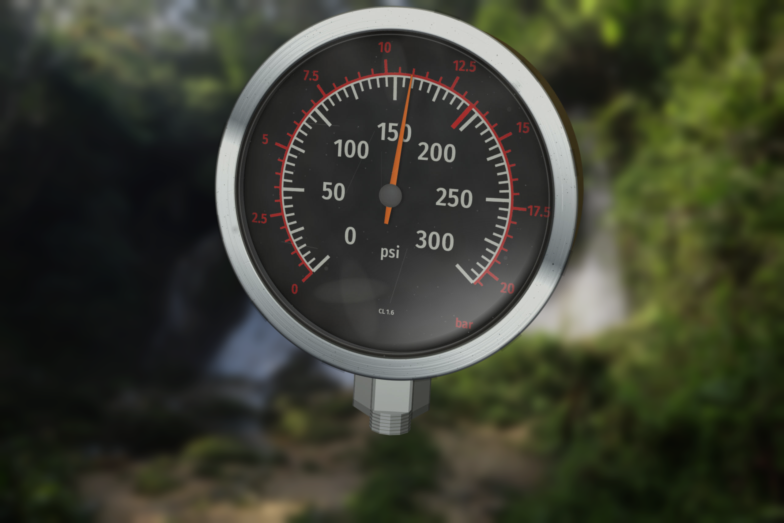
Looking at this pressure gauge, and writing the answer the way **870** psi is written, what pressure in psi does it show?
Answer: **160** psi
